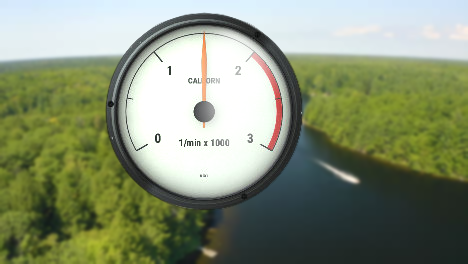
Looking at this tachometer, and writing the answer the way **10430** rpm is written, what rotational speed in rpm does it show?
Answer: **1500** rpm
